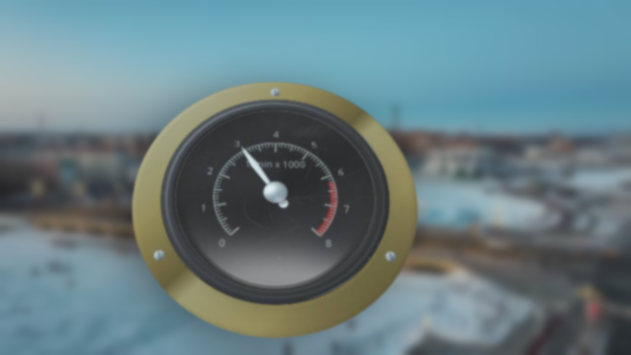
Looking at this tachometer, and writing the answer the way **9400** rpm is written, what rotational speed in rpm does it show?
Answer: **3000** rpm
